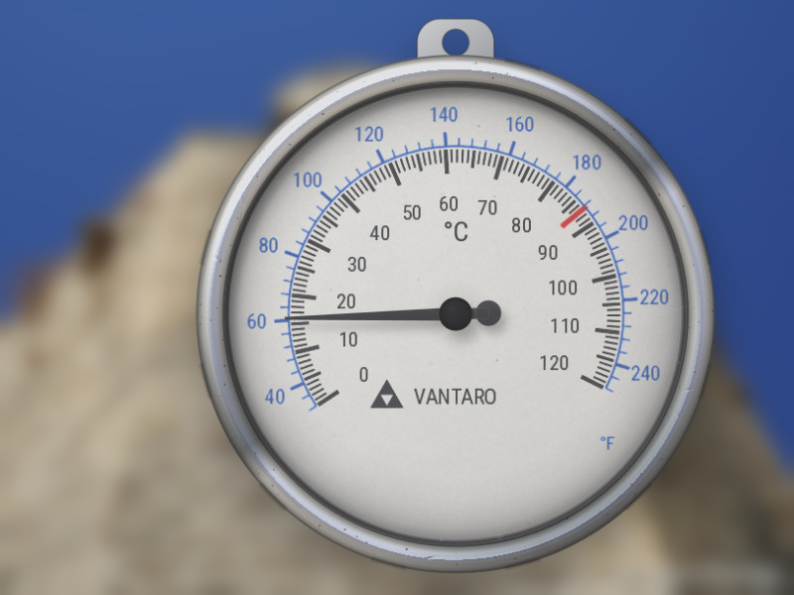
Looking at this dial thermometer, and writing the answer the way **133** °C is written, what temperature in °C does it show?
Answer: **16** °C
